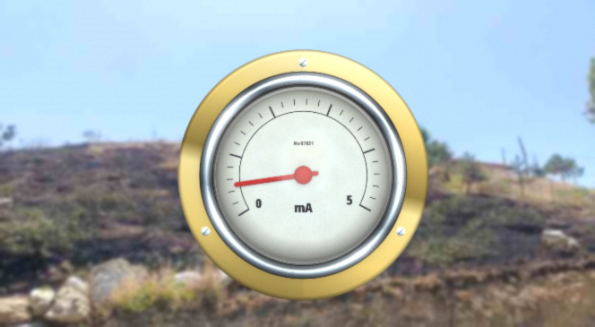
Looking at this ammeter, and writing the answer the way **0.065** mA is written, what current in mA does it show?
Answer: **0.5** mA
